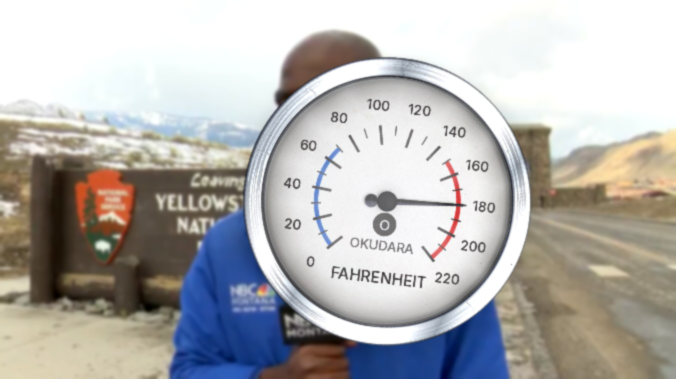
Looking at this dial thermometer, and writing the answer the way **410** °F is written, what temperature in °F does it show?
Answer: **180** °F
